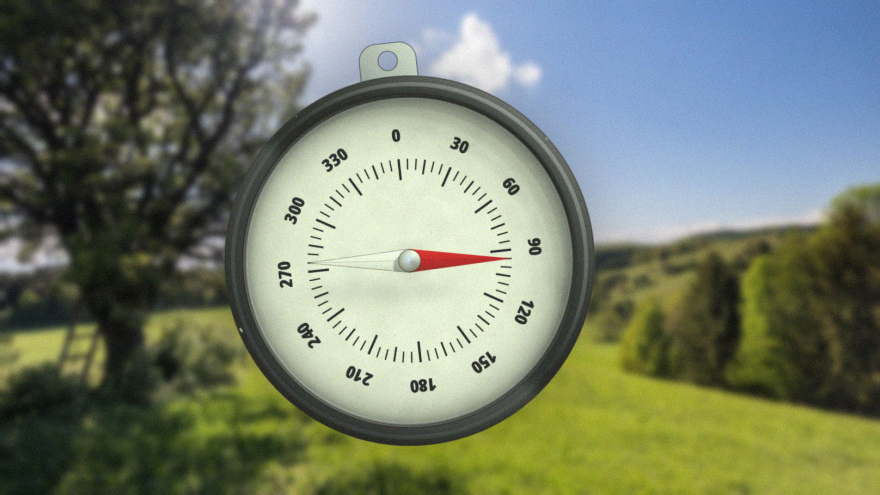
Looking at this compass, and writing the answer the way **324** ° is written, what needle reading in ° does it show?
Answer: **95** °
